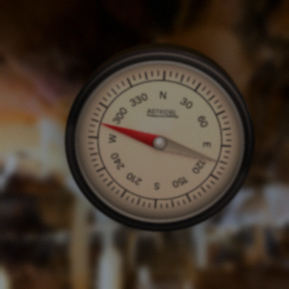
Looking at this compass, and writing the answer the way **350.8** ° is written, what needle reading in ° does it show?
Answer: **285** °
